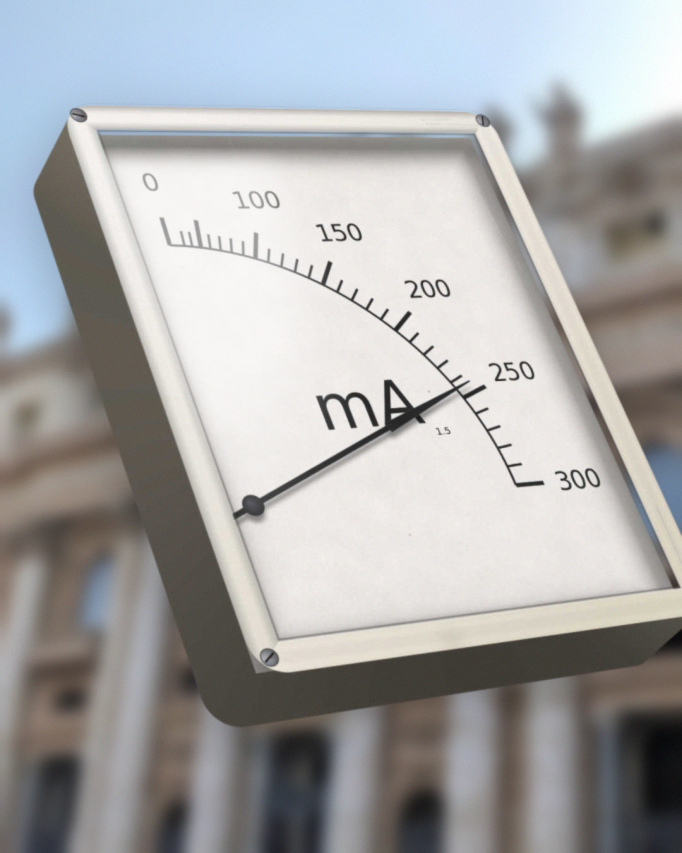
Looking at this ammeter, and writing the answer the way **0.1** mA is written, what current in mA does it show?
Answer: **245** mA
